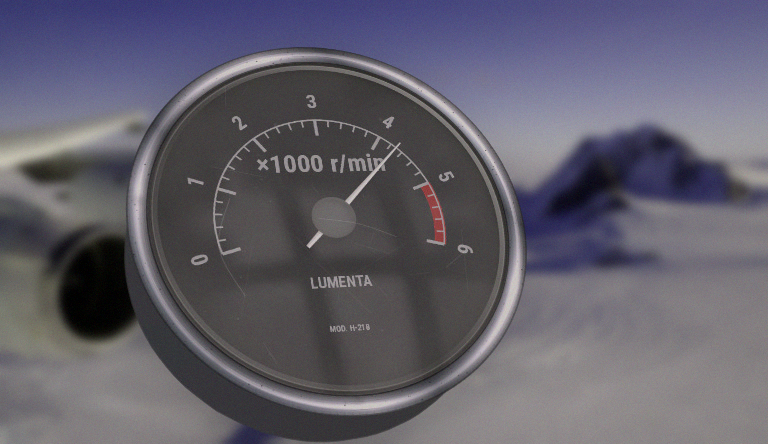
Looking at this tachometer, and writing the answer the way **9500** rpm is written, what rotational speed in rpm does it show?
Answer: **4300** rpm
